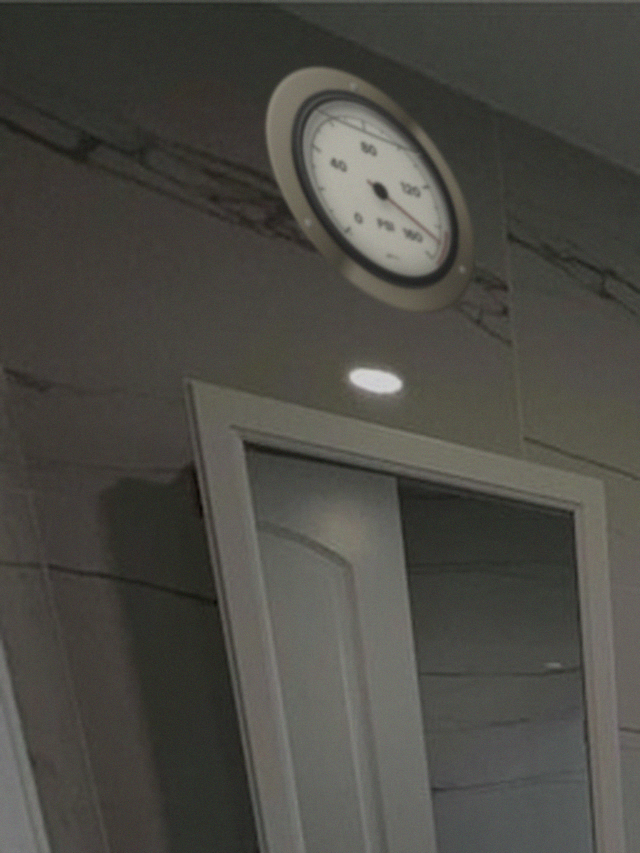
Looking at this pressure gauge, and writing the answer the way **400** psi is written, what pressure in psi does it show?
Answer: **150** psi
